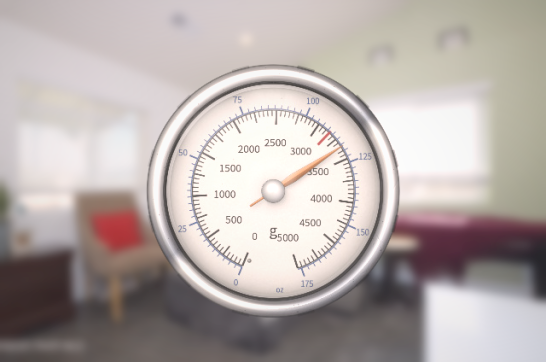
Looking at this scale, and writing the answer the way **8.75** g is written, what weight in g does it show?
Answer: **3350** g
